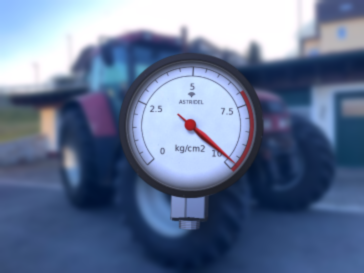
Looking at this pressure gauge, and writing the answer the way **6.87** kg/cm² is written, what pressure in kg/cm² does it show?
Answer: **9.75** kg/cm²
